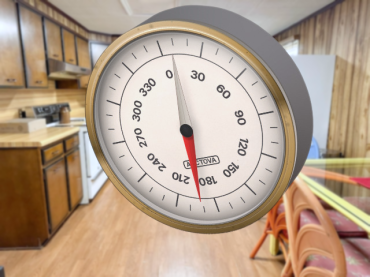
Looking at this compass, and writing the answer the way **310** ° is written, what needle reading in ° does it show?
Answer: **190** °
